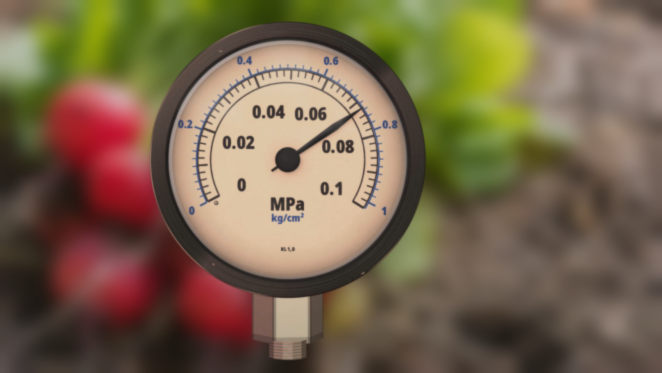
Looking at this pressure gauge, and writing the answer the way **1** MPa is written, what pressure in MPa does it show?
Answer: **0.072** MPa
